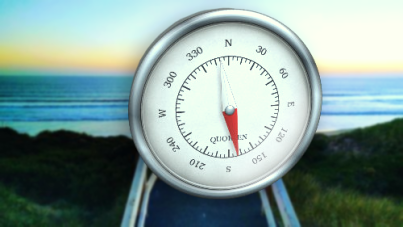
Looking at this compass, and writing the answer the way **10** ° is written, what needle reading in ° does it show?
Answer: **170** °
